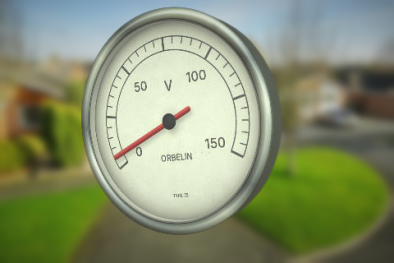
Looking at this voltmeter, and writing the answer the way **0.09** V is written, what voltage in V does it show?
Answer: **5** V
